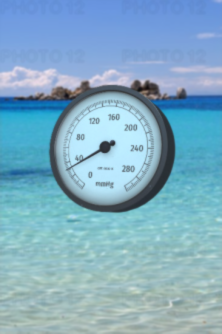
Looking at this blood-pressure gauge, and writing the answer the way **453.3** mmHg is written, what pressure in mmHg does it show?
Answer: **30** mmHg
